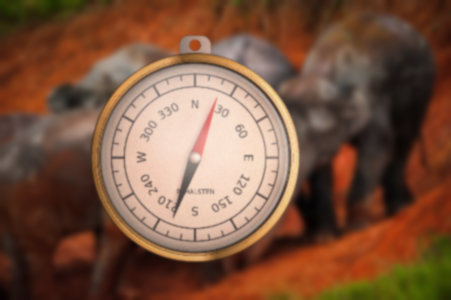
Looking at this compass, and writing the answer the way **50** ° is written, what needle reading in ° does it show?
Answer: **20** °
